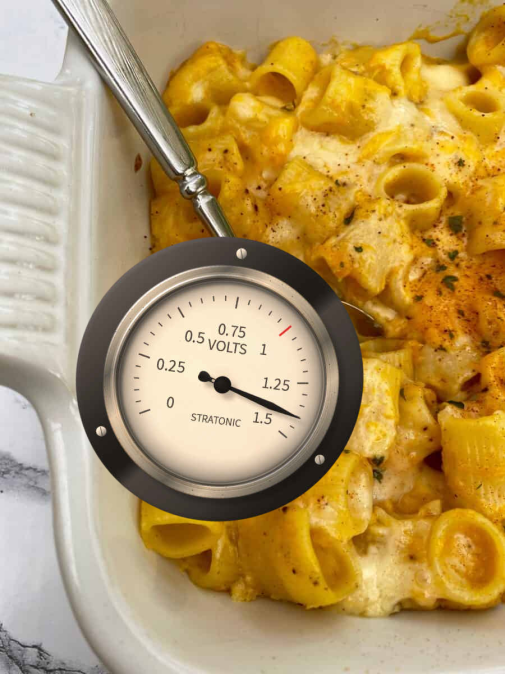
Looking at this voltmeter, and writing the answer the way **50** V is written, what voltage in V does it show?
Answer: **1.4** V
